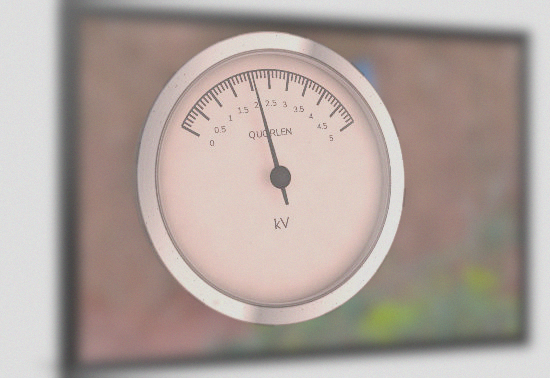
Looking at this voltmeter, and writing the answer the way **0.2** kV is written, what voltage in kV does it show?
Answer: **2** kV
